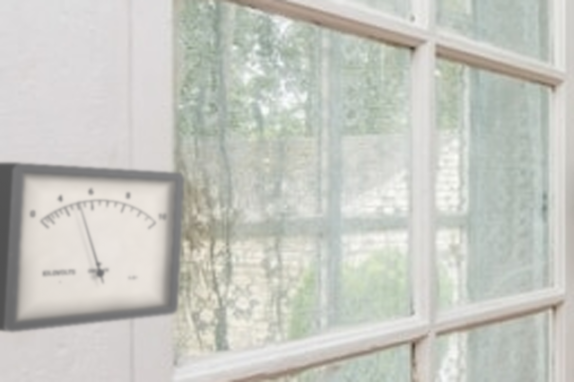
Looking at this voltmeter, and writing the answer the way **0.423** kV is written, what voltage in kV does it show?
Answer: **5** kV
